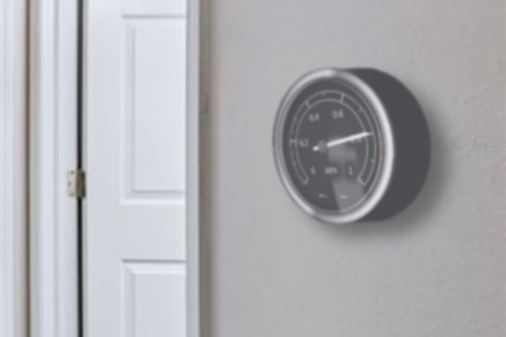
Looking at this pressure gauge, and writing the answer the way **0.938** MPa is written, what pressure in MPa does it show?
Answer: **0.8** MPa
